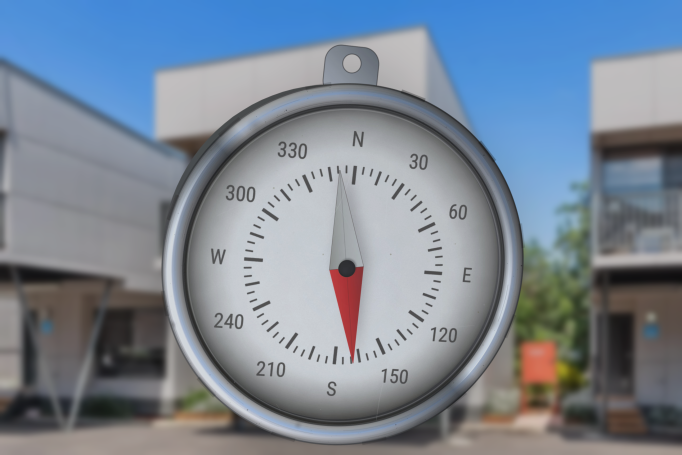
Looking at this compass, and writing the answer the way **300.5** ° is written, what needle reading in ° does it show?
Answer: **170** °
